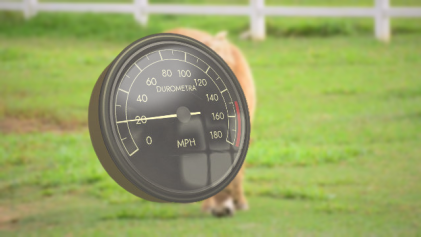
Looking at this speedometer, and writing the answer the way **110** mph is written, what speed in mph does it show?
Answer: **20** mph
